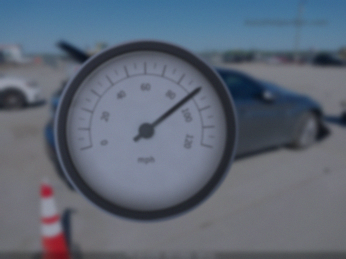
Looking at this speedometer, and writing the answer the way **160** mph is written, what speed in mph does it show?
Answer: **90** mph
